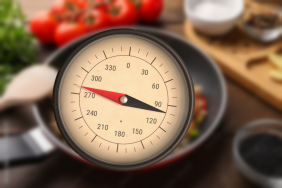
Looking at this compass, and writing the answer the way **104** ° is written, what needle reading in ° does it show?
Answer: **280** °
